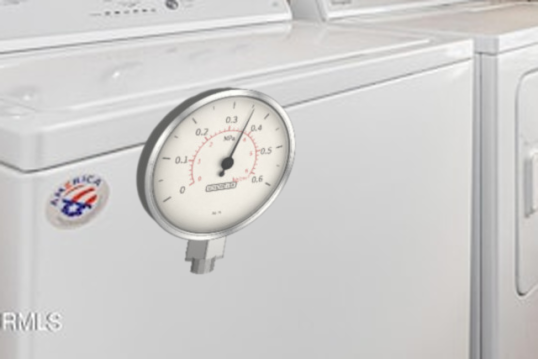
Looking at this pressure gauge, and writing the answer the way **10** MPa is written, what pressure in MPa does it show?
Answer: **0.35** MPa
